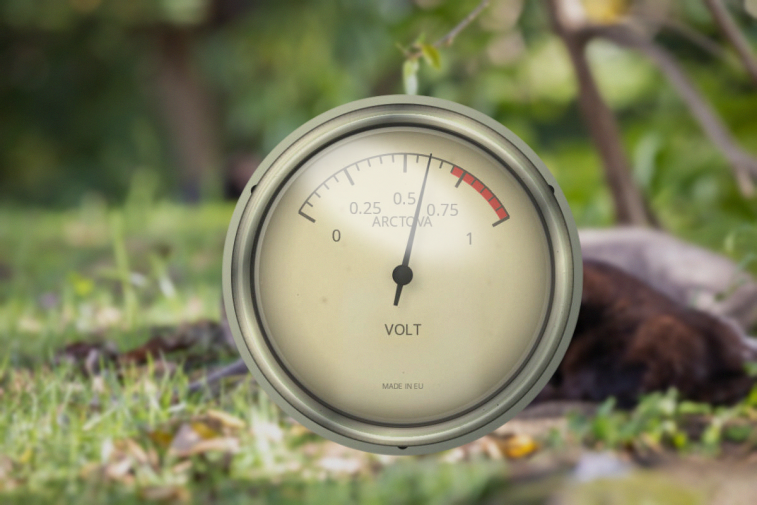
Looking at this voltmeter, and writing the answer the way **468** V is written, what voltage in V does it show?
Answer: **0.6** V
